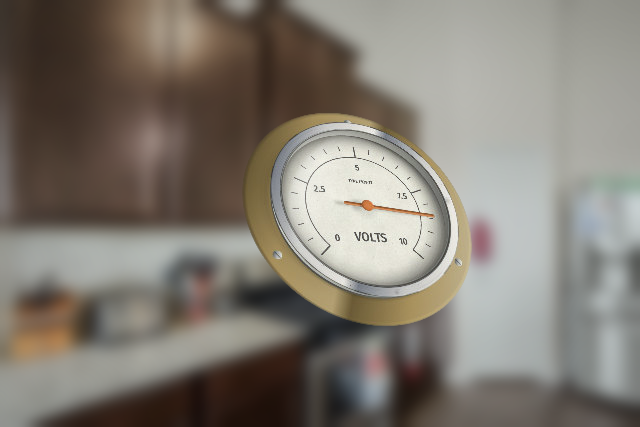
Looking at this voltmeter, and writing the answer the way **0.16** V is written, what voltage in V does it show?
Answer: **8.5** V
